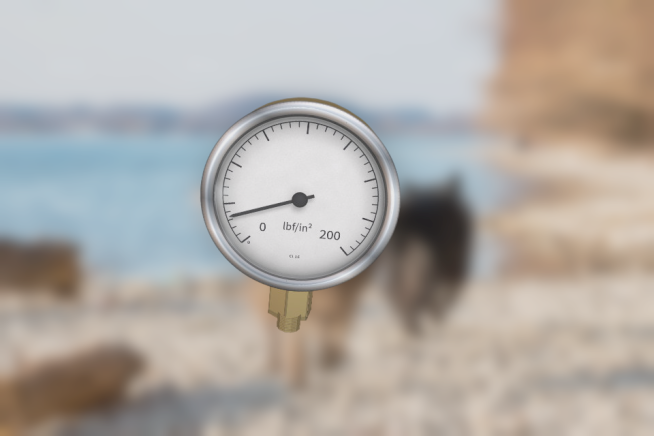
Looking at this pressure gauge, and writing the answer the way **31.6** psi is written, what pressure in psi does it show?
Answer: **17.5** psi
